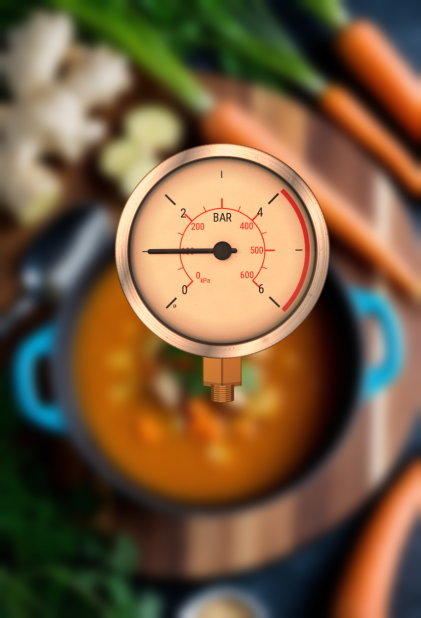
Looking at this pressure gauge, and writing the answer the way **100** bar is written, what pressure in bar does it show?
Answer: **1** bar
